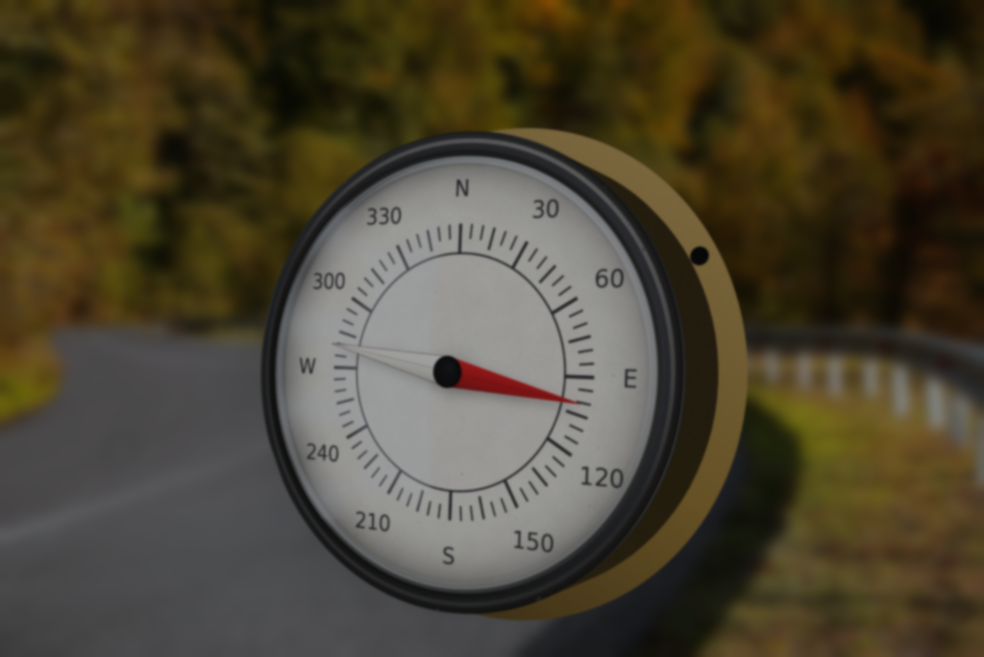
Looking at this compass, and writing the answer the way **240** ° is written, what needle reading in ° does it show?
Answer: **100** °
